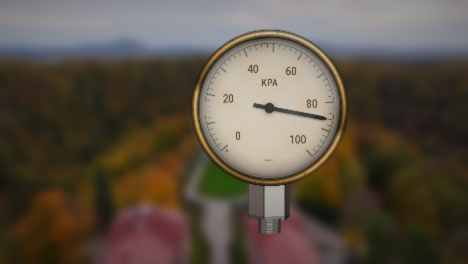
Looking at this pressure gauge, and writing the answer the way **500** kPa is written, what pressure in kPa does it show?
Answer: **86** kPa
